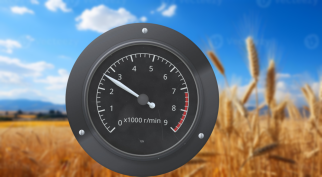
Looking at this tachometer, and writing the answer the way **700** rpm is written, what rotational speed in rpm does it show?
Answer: **2600** rpm
